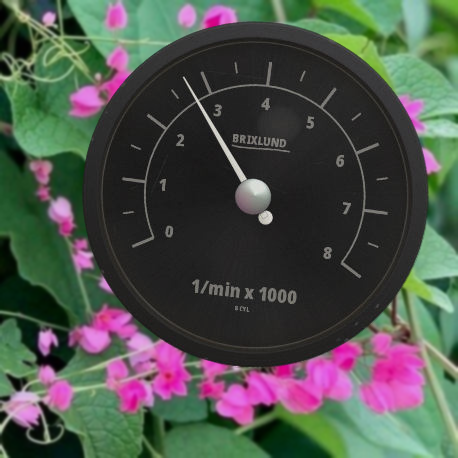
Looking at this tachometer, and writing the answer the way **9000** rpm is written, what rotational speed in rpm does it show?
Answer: **2750** rpm
